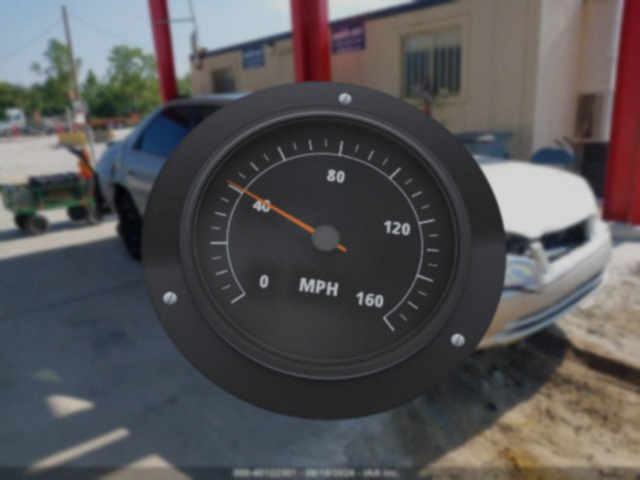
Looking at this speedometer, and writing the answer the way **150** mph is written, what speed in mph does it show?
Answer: **40** mph
